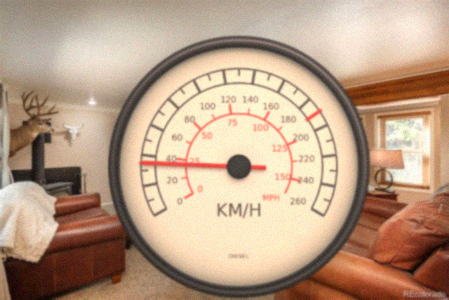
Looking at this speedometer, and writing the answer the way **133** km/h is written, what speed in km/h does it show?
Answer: **35** km/h
